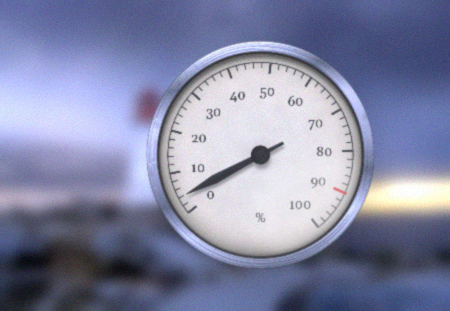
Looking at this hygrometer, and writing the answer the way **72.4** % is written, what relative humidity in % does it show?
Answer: **4** %
